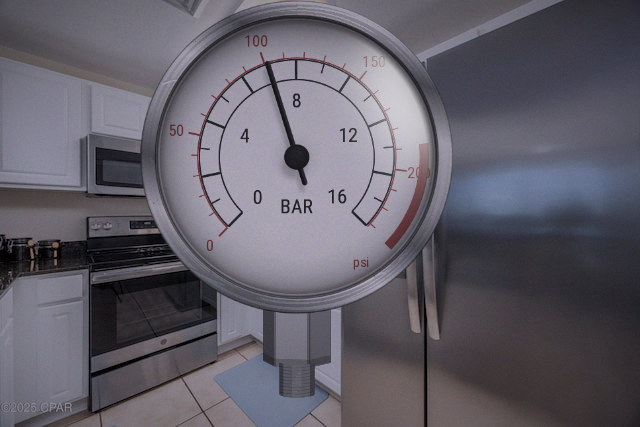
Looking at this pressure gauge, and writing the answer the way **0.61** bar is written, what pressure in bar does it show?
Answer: **7** bar
